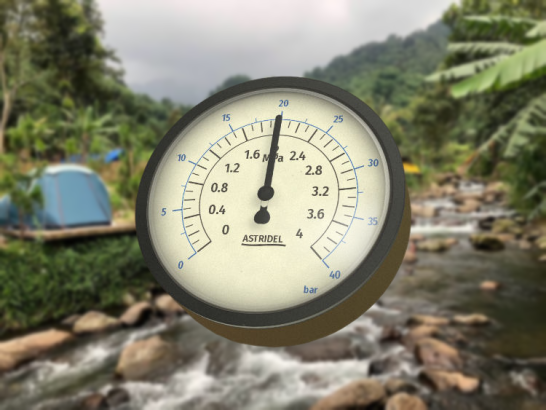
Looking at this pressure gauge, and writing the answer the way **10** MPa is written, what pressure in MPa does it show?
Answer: **2** MPa
